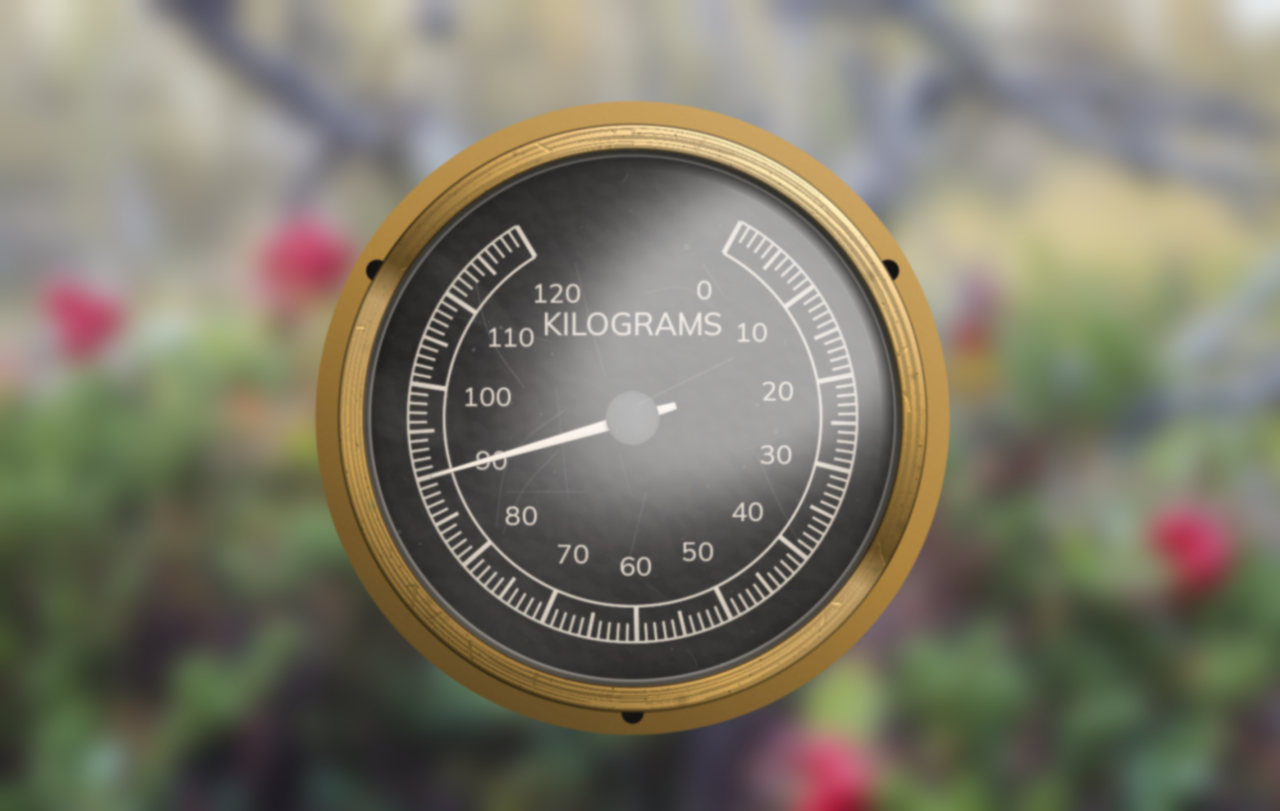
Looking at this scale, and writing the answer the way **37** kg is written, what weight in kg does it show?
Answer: **90** kg
